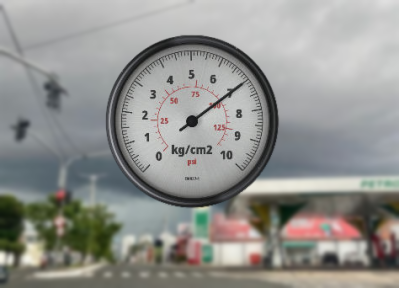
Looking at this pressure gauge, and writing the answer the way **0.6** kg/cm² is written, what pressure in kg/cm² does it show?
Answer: **7** kg/cm²
